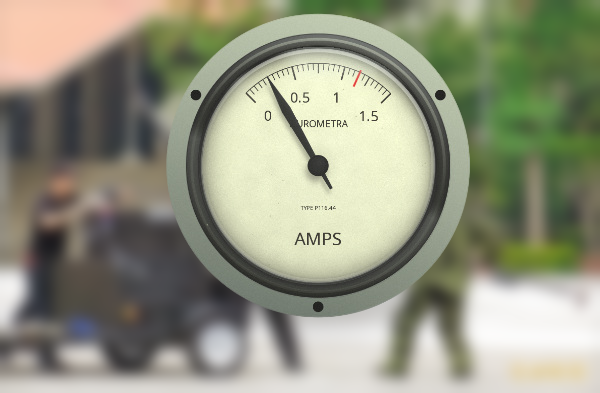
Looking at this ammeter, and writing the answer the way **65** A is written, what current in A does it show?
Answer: **0.25** A
